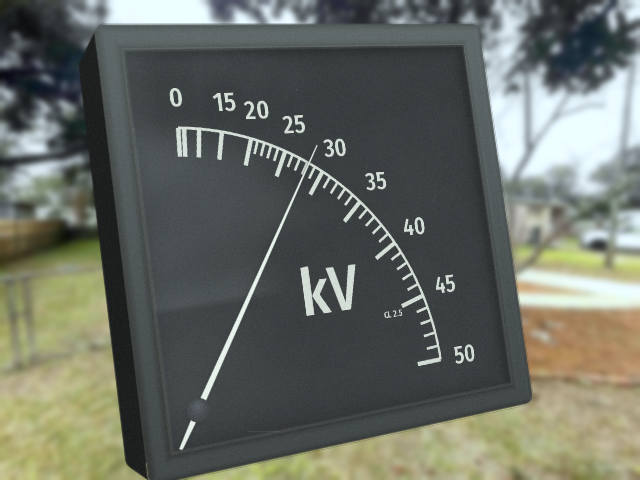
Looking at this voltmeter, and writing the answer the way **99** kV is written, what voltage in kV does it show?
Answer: **28** kV
